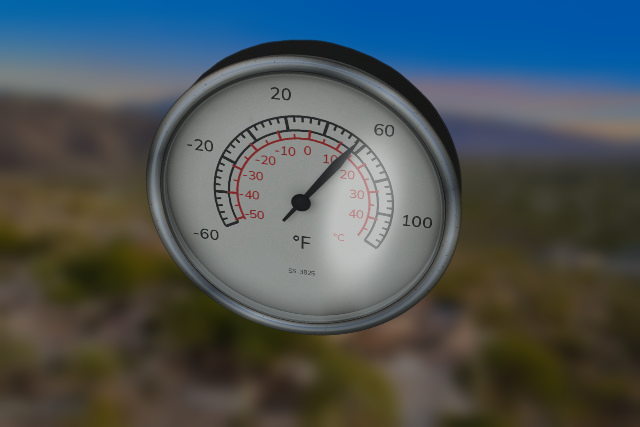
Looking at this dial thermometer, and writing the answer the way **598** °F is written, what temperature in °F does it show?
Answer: **56** °F
